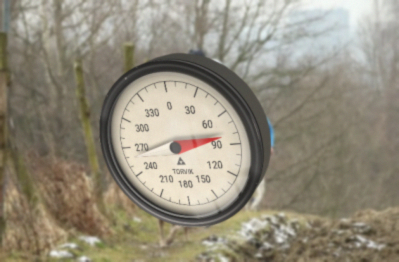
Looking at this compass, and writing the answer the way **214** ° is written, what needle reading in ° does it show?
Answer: **80** °
